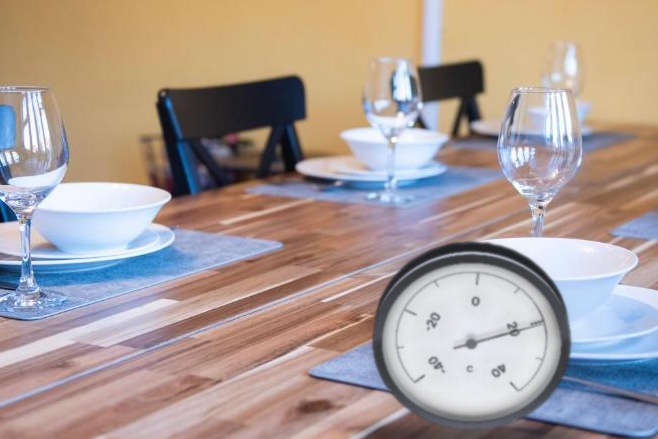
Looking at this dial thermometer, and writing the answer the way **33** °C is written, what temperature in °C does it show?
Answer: **20** °C
